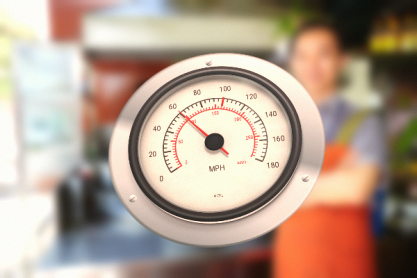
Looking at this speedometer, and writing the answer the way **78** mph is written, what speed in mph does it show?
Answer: **60** mph
